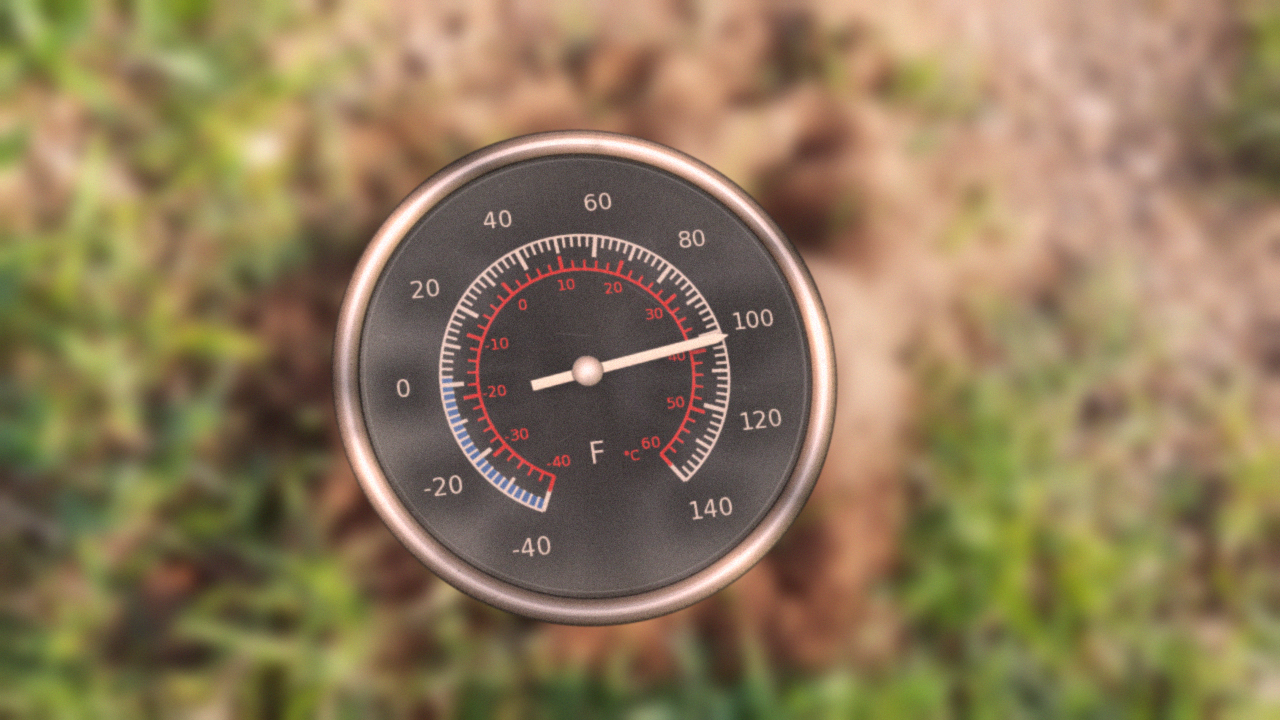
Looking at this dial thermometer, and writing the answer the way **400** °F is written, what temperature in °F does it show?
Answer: **102** °F
